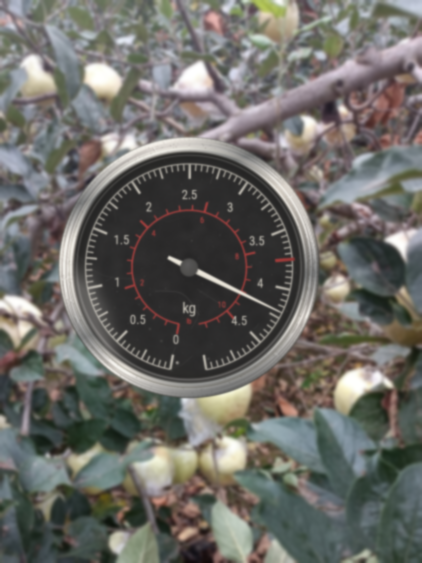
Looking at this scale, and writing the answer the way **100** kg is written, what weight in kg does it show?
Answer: **4.2** kg
